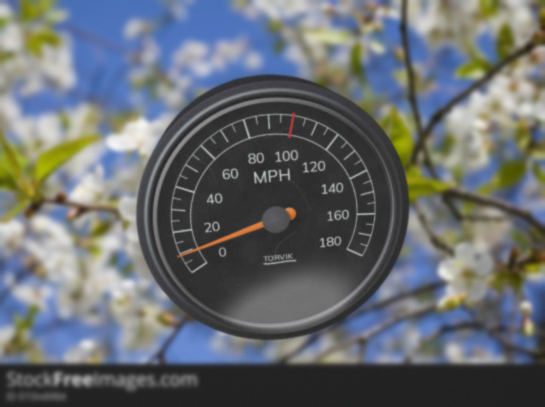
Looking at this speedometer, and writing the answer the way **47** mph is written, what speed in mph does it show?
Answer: **10** mph
